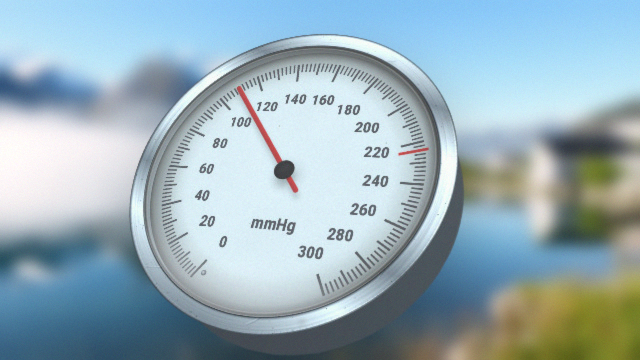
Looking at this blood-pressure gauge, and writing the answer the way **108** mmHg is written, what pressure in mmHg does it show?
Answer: **110** mmHg
